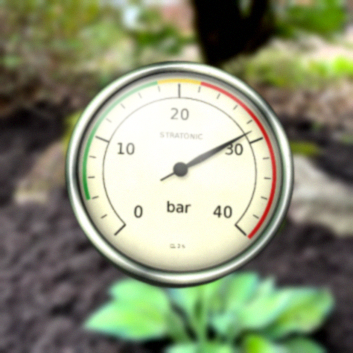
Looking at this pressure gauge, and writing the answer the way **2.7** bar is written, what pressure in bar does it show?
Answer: **29** bar
